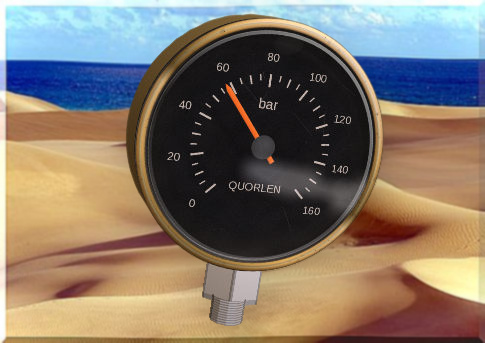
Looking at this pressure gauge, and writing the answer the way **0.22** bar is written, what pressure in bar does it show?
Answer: **57.5** bar
